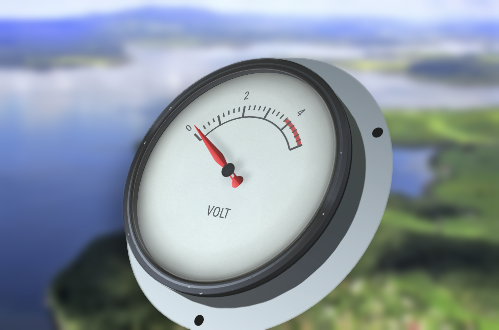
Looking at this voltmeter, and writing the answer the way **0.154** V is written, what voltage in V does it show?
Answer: **0.2** V
